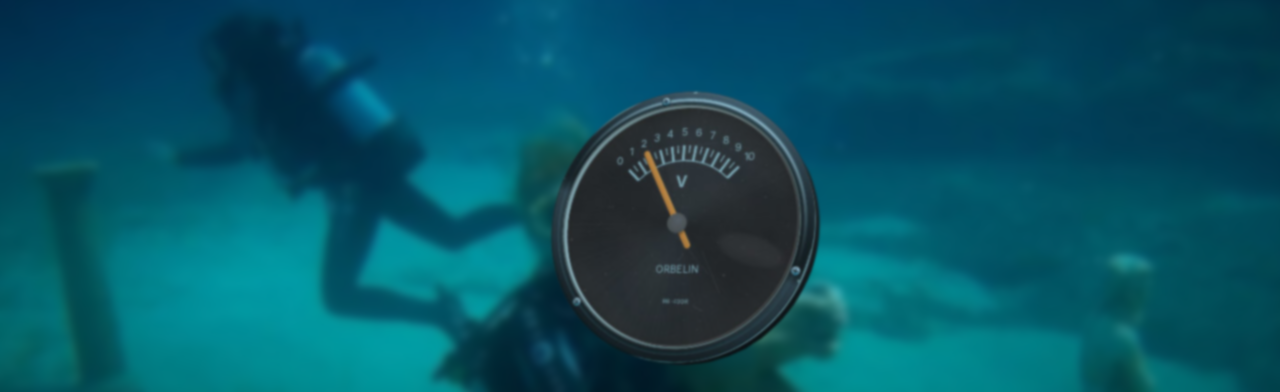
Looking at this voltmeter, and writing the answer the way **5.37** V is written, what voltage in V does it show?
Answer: **2** V
